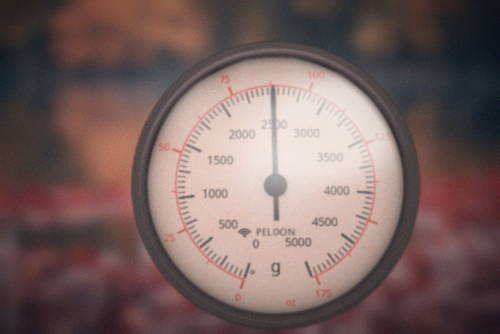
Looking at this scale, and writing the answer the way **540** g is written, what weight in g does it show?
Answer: **2500** g
